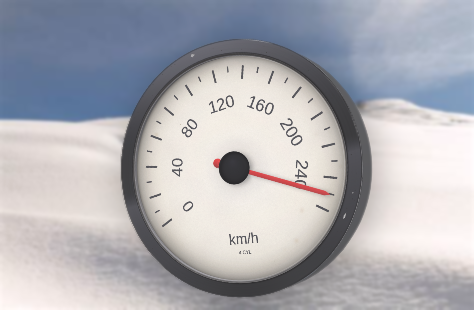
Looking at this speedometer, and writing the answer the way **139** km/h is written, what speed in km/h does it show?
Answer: **250** km/h
